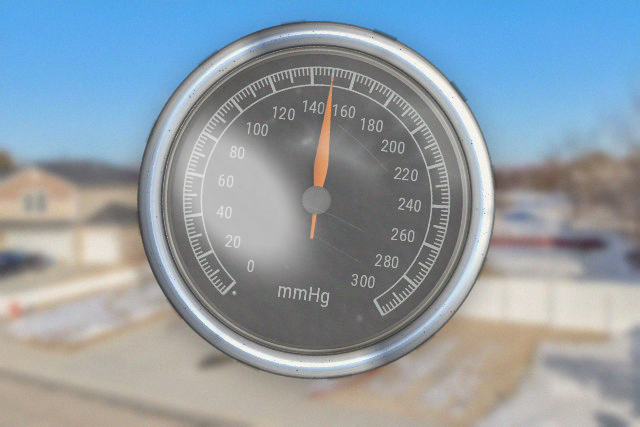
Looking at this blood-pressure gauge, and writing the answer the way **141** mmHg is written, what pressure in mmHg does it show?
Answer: **150** mmHg
